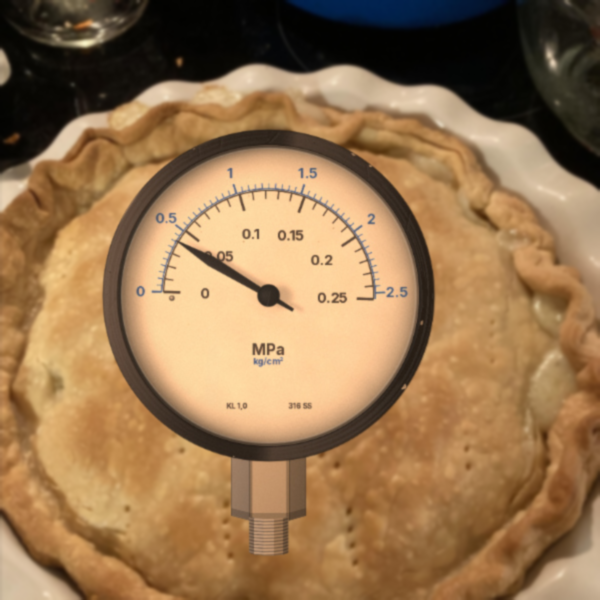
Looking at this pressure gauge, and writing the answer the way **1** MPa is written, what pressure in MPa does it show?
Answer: **0.04** MPa
